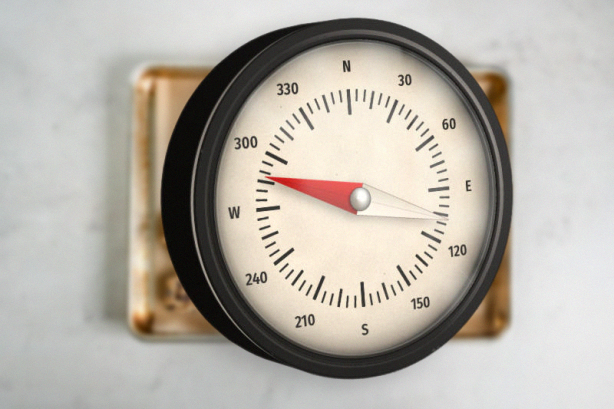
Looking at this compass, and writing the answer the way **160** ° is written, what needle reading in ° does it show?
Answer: **287.5** °
